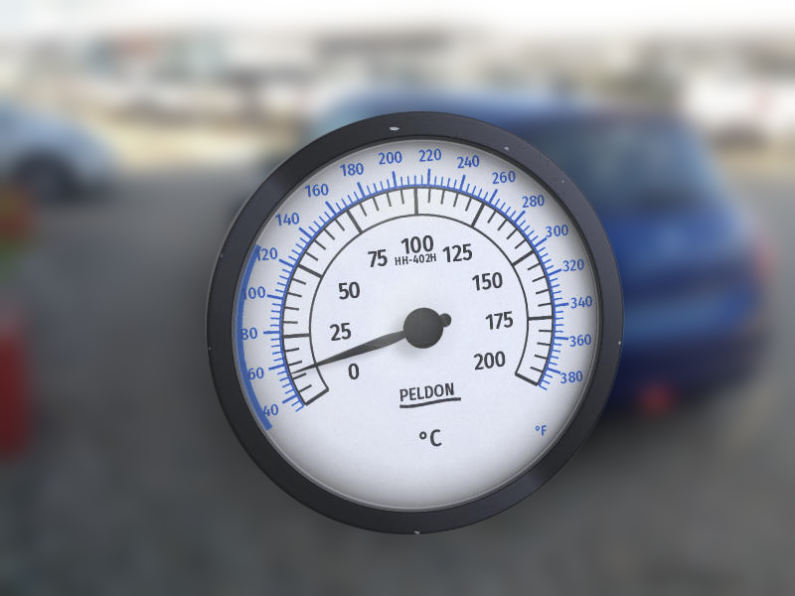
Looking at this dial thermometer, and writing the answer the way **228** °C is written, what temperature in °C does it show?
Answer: **12.5** °C
